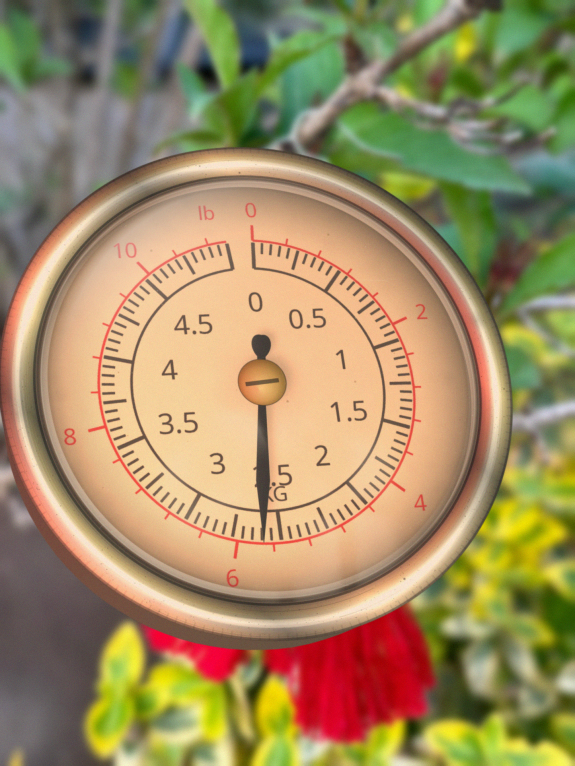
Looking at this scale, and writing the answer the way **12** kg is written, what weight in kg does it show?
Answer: **2.6** kg
